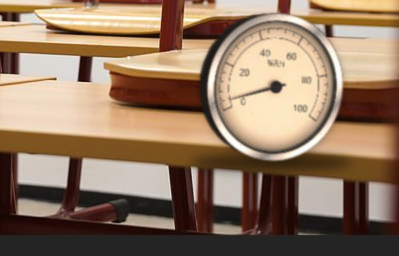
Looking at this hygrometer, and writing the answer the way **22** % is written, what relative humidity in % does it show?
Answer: **4** %
